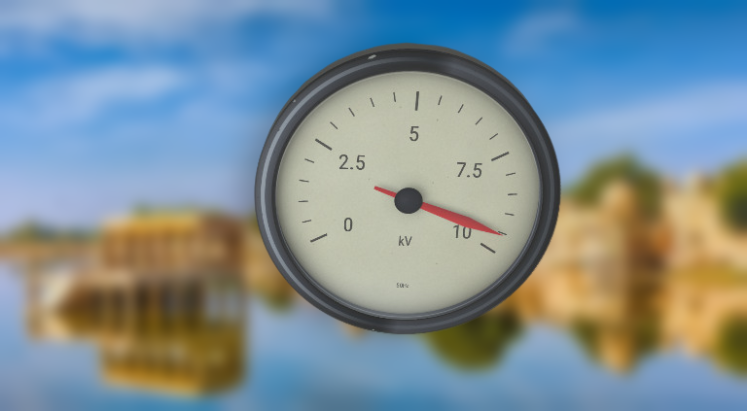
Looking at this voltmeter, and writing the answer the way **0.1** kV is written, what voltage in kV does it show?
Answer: **9.5** kV
